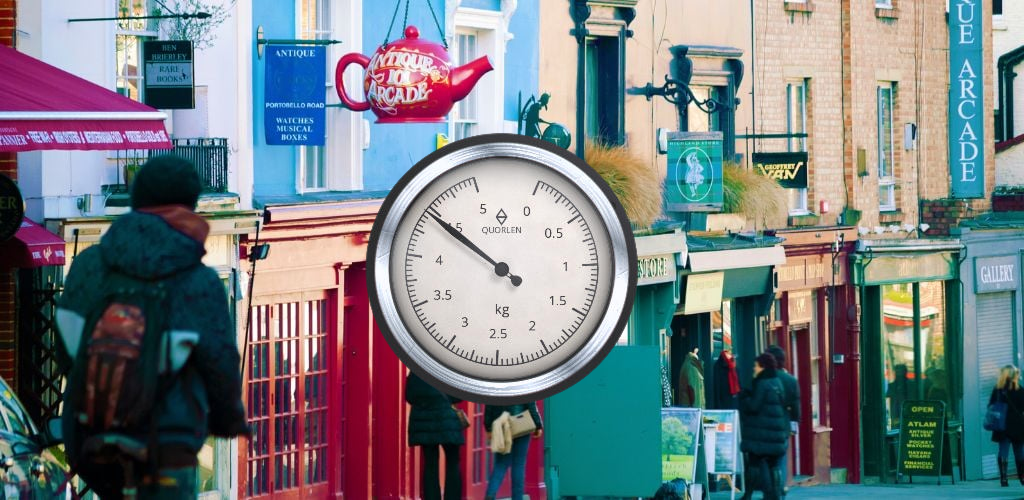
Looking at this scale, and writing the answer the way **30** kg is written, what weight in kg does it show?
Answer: **4.45** kg
